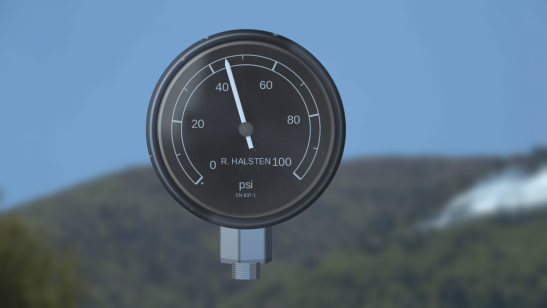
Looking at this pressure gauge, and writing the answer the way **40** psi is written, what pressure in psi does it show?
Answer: **45** psi
